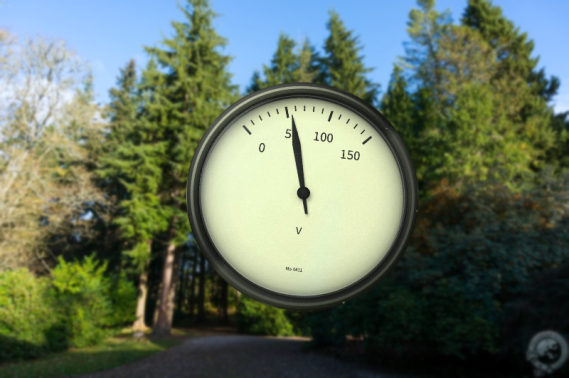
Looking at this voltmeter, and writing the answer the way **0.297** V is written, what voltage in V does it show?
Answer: **55** V
